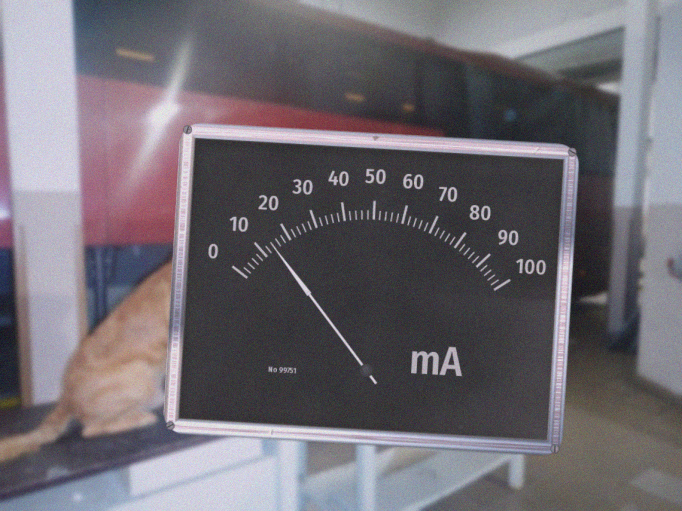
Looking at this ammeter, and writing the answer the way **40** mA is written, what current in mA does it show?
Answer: **14** mA
